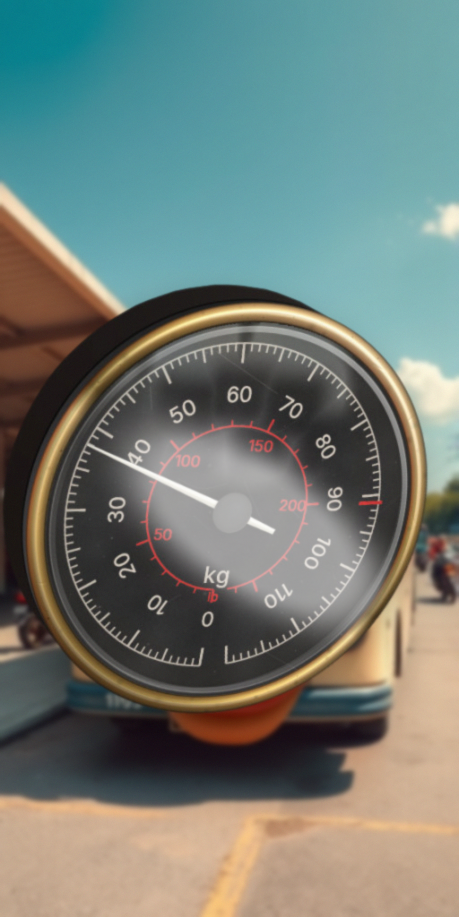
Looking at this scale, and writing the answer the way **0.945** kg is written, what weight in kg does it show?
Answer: **38** kg
